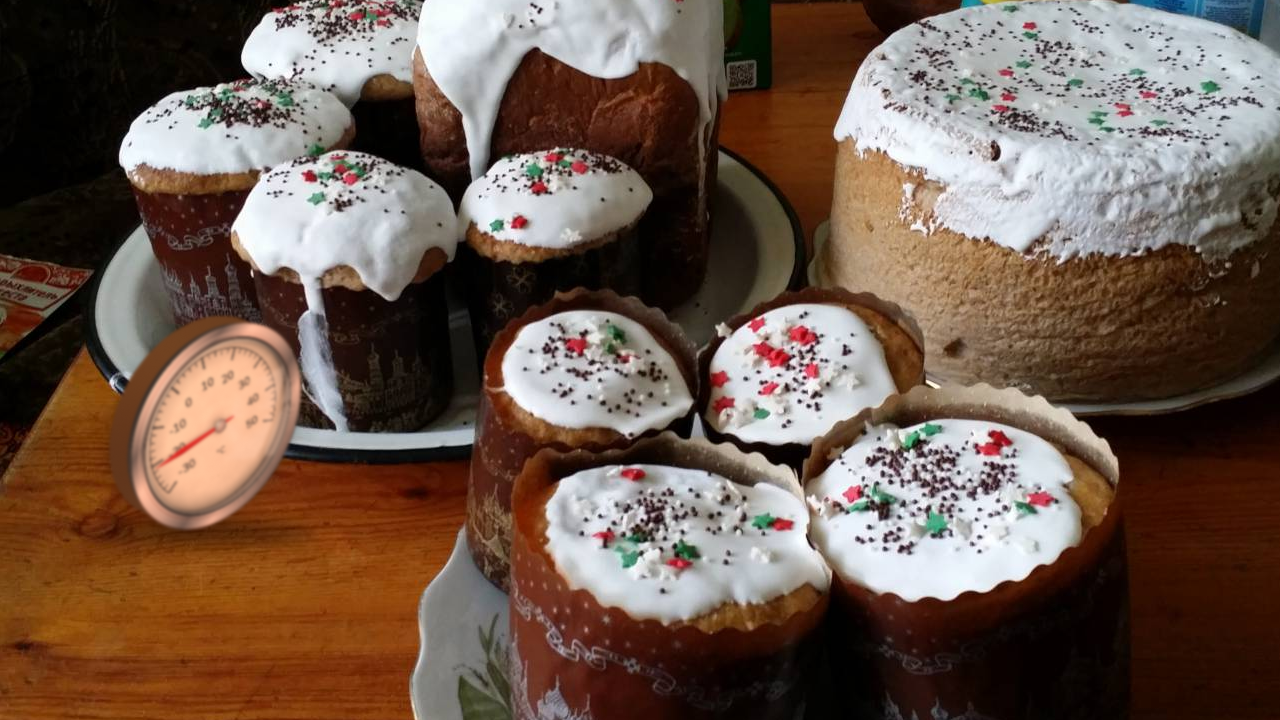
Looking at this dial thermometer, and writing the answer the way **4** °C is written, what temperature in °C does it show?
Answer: **-20** °C
